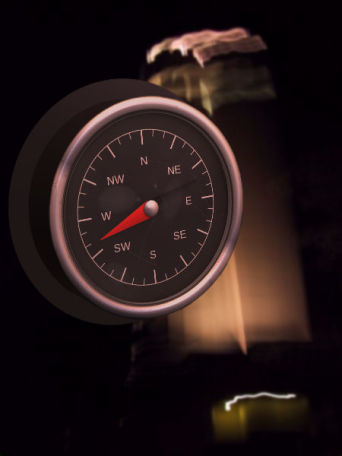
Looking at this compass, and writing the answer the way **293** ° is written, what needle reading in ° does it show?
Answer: **250** °
